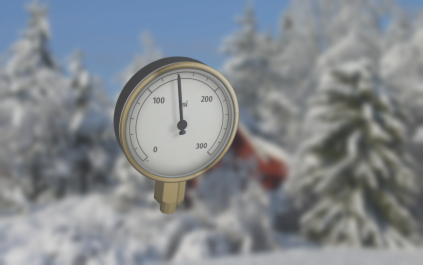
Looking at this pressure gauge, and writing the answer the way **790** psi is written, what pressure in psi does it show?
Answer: **140** psi
